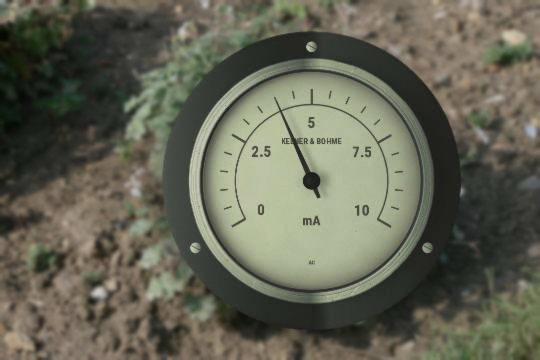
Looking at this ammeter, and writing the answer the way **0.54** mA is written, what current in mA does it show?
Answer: **4** mA
